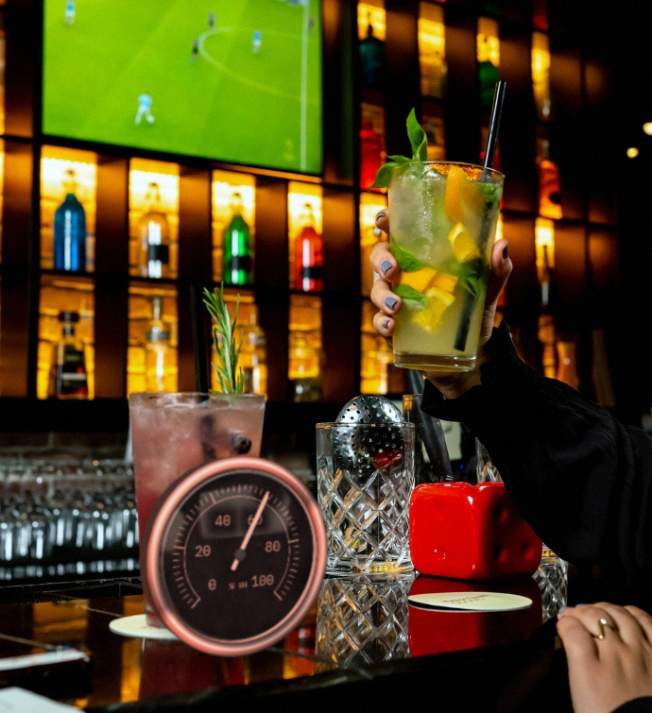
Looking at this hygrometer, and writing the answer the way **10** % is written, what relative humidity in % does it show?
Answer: **60** %
